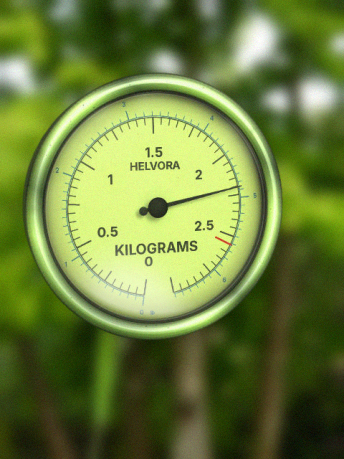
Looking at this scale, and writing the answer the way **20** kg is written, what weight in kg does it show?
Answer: **2.2** kg
